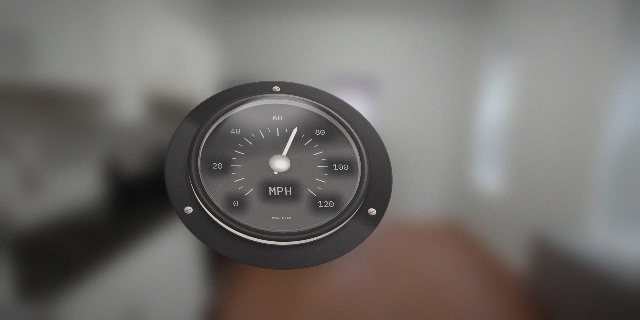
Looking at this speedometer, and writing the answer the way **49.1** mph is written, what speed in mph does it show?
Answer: **70** mph
